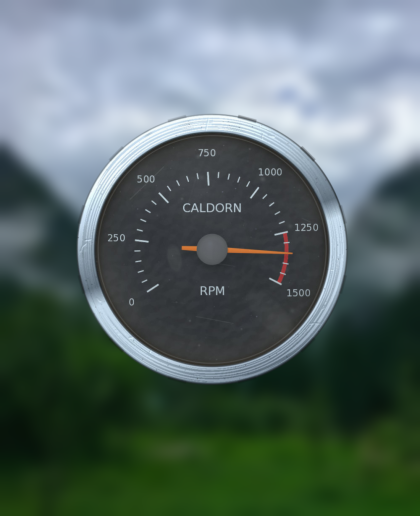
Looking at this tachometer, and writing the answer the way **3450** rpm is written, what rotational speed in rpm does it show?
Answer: **1350** rpm
